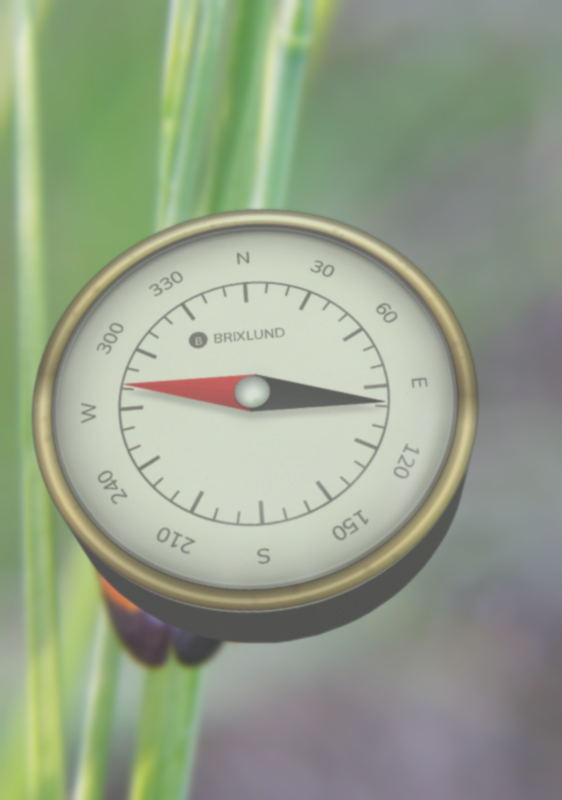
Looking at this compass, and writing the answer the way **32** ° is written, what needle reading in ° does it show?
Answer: **280** °
